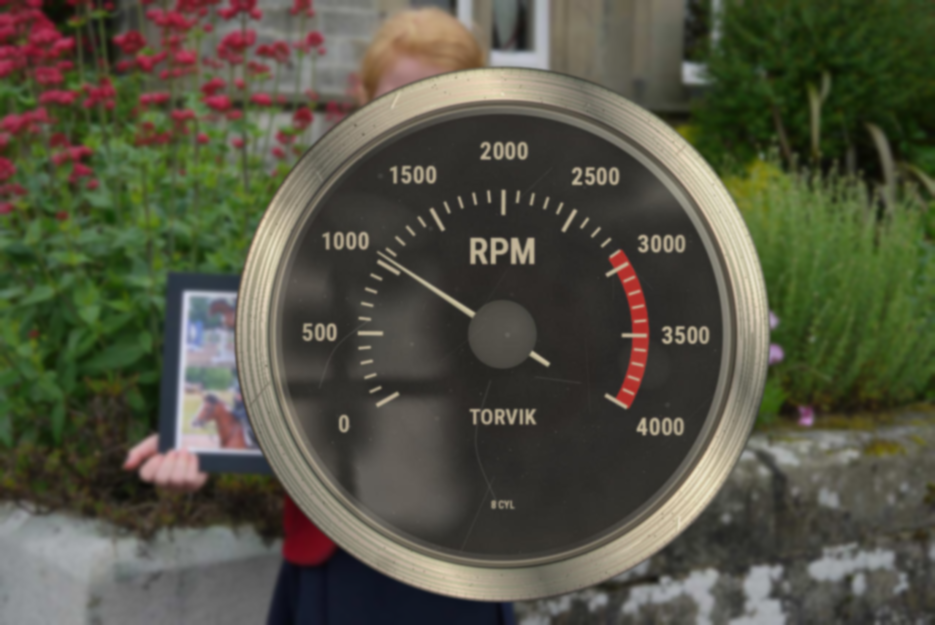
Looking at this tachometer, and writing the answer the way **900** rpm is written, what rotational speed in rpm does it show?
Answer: **1050** rpm
